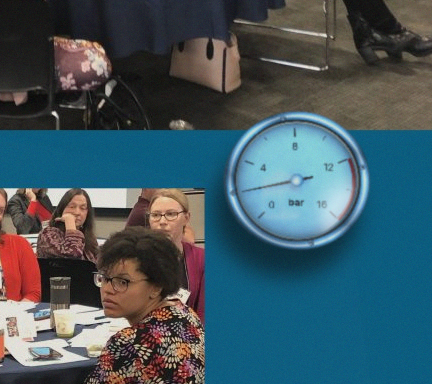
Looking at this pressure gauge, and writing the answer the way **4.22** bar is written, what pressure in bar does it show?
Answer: **2** bar
